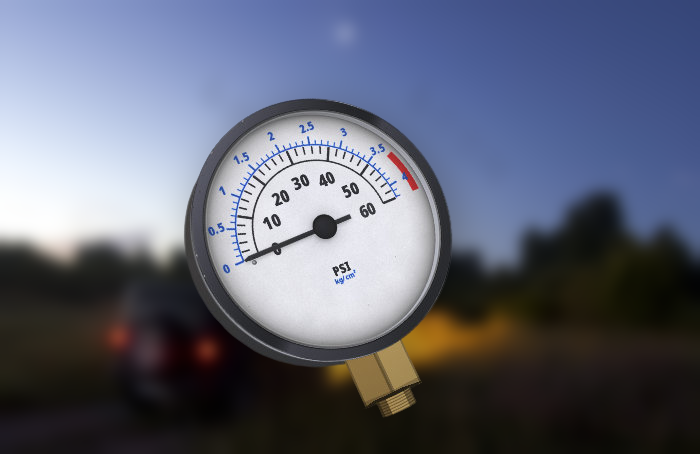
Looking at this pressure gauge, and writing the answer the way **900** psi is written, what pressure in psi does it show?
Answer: **0** psi
